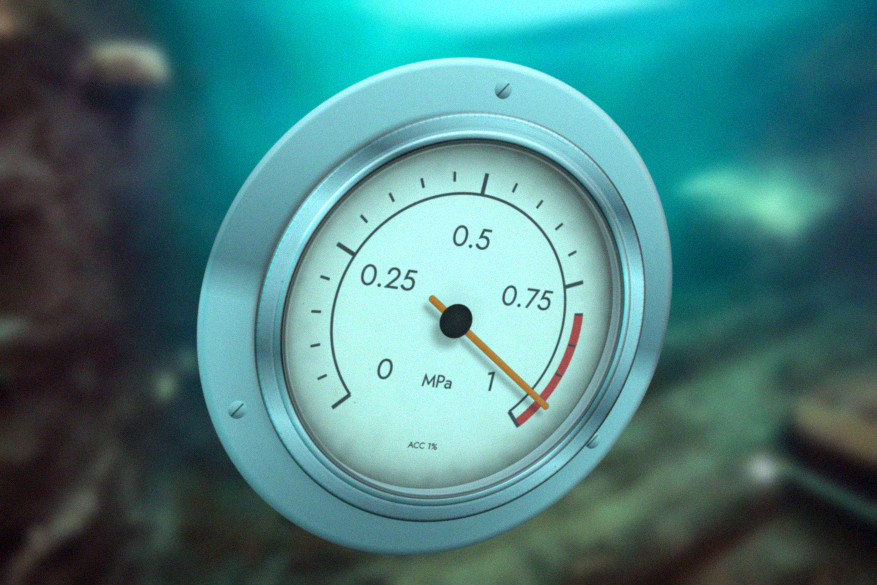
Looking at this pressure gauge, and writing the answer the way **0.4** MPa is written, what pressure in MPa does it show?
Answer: **0.95** MPa
